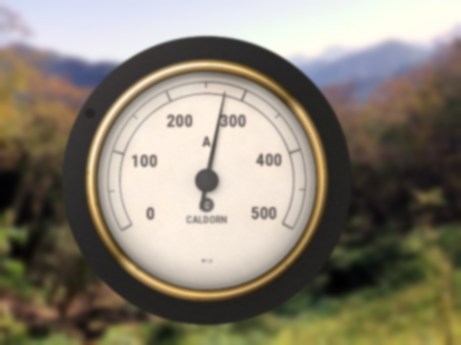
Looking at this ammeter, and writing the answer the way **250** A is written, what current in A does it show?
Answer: **275** A
